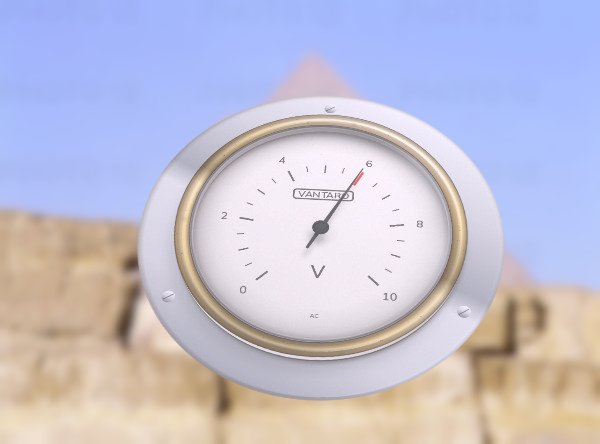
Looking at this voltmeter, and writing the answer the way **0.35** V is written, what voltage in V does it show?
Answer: **6** V
